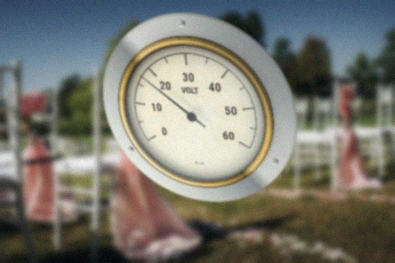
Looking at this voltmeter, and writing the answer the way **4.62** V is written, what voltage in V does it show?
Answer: **17.5** V
